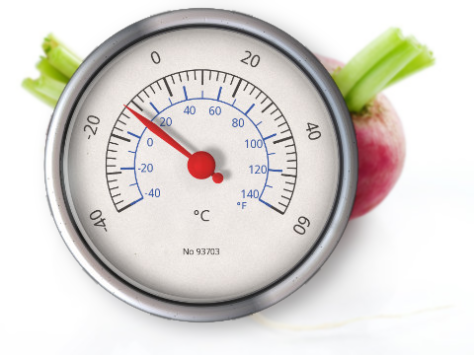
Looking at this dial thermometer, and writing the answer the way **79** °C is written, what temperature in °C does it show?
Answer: **-12** °C
